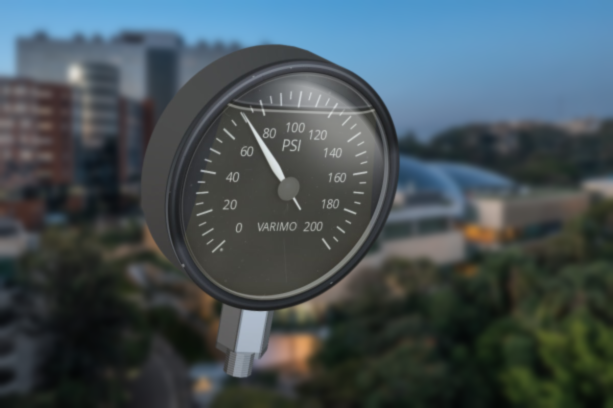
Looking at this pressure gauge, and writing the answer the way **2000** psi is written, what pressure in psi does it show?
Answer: **70** psi
